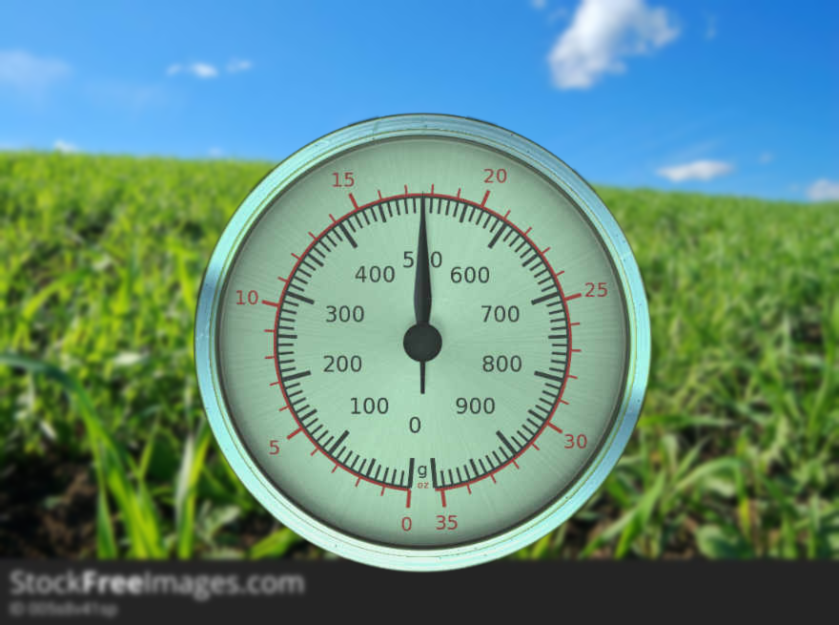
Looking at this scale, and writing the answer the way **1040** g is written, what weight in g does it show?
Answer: **500** g
